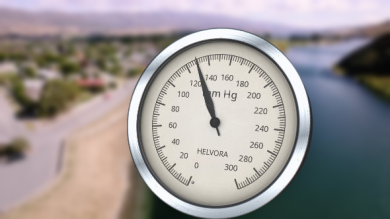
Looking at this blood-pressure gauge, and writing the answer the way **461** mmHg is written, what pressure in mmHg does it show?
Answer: **130** mmHg
